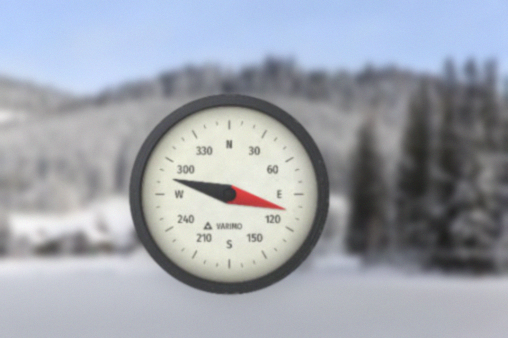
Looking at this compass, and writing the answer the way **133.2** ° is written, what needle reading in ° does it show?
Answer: **105** °
